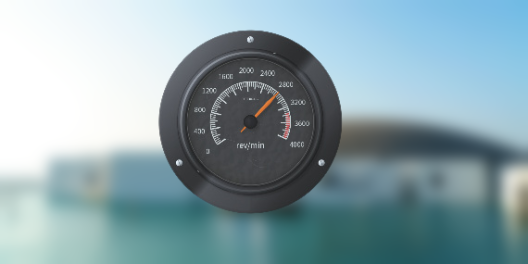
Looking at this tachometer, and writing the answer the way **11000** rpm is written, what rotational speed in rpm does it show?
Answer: **2800** rpm
